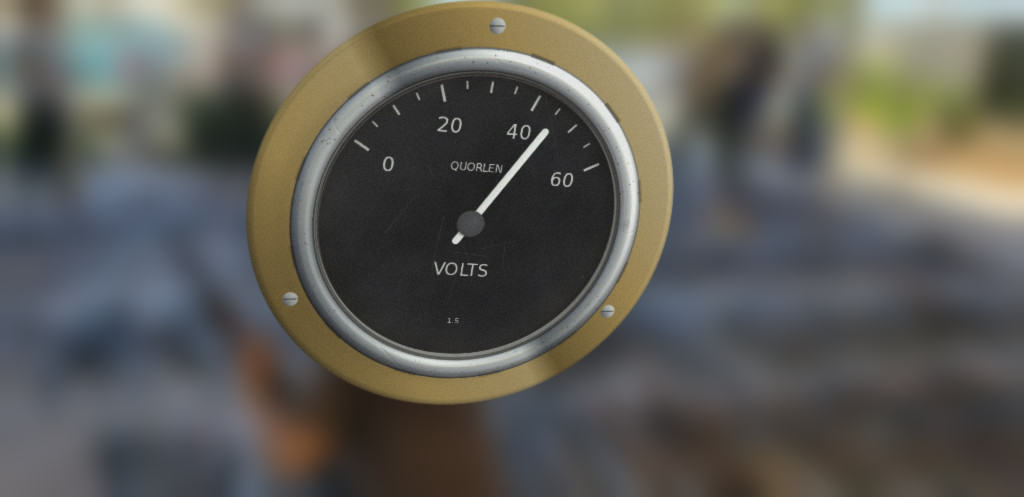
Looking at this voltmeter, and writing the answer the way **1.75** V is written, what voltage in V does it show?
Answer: **45** V
